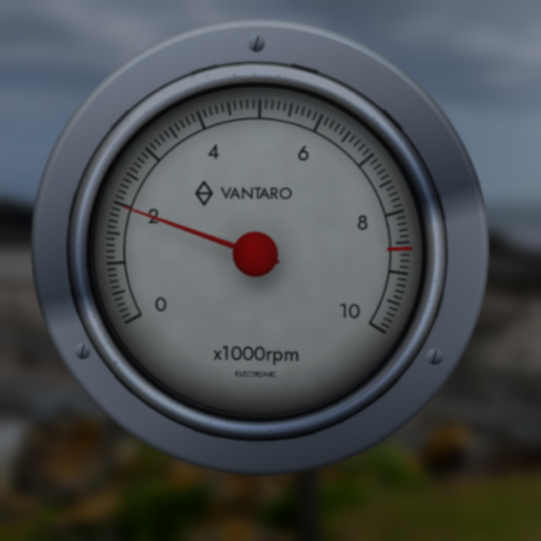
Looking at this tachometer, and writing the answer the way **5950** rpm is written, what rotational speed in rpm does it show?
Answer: **2000** rpm
